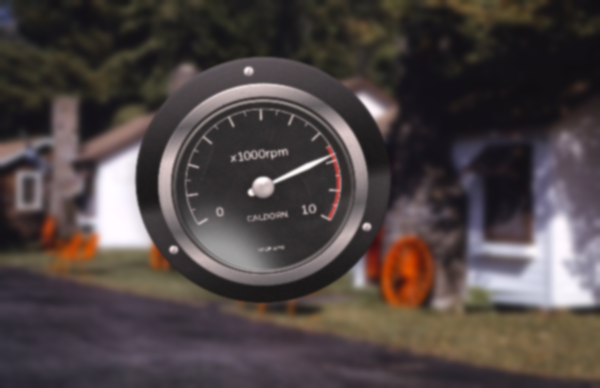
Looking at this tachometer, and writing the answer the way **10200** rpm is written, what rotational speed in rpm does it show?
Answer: **7750** rpm
